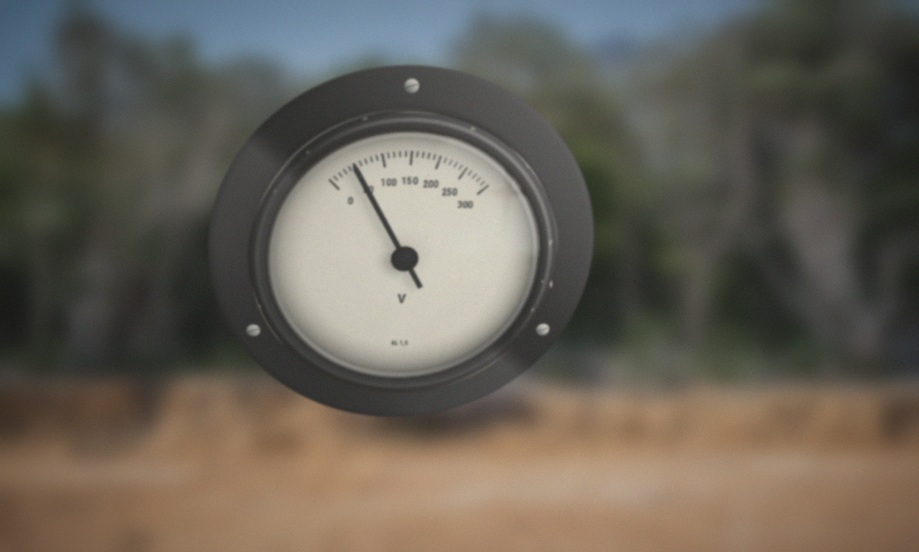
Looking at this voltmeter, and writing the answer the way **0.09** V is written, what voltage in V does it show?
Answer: **50** V
